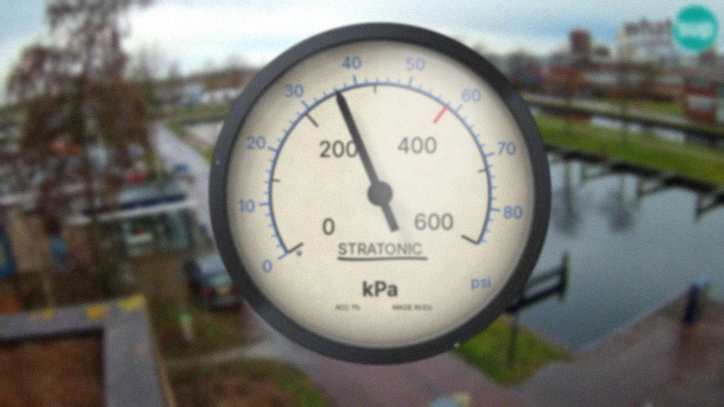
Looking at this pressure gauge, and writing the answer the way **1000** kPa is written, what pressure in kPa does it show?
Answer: **250** kPa
